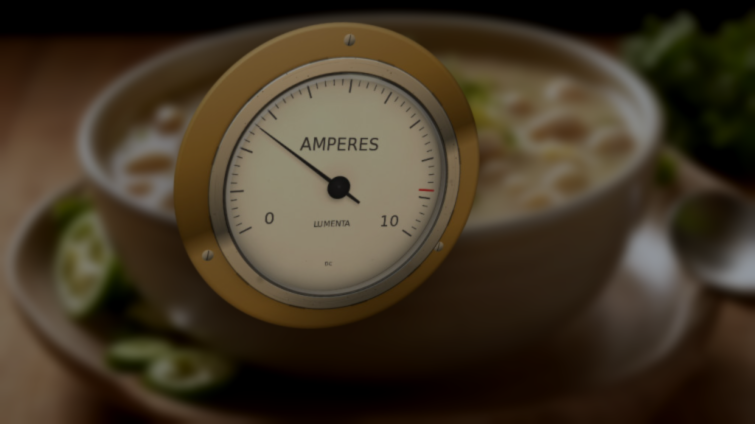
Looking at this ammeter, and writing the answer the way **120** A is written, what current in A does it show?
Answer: **2.6** A
